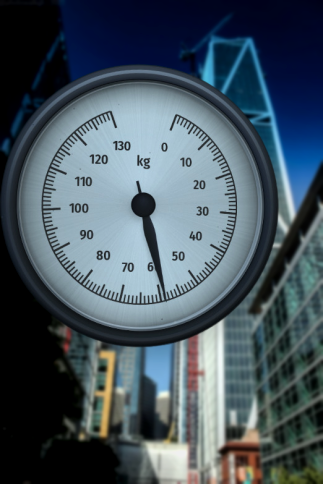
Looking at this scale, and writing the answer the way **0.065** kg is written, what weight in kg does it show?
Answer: **59** kg
